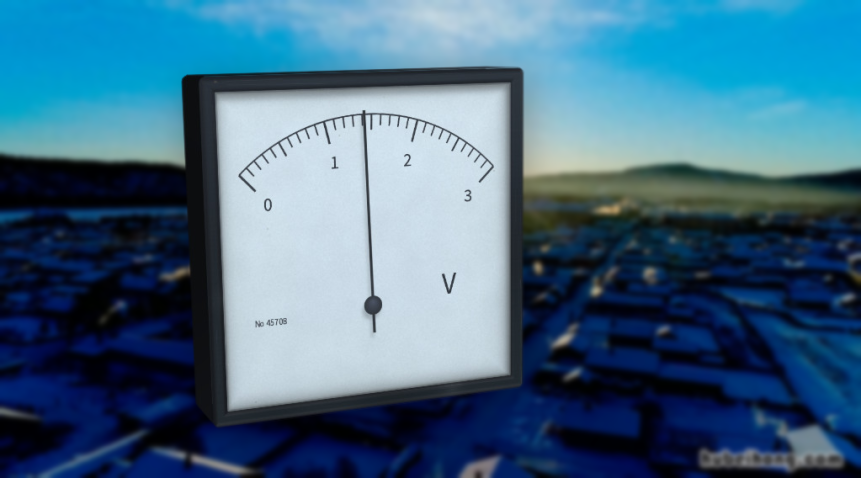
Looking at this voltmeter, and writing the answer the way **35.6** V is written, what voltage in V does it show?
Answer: **1.4** V
